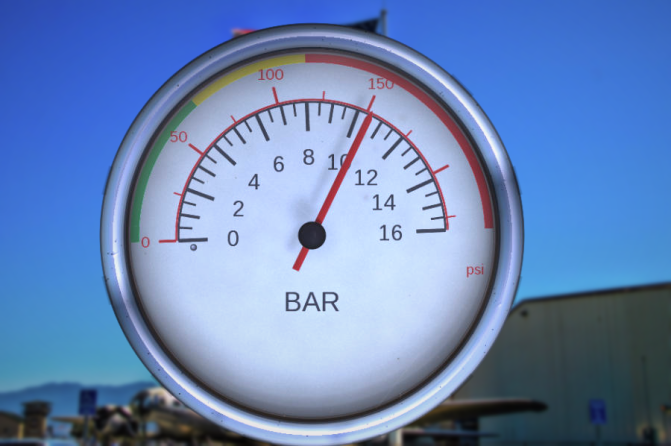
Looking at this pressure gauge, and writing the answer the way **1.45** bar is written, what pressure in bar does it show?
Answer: **10.5** bar
